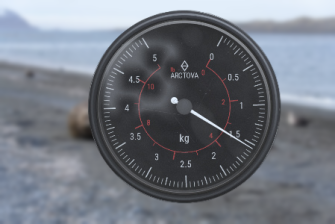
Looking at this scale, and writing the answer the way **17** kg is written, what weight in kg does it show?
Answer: **1.55** kg
